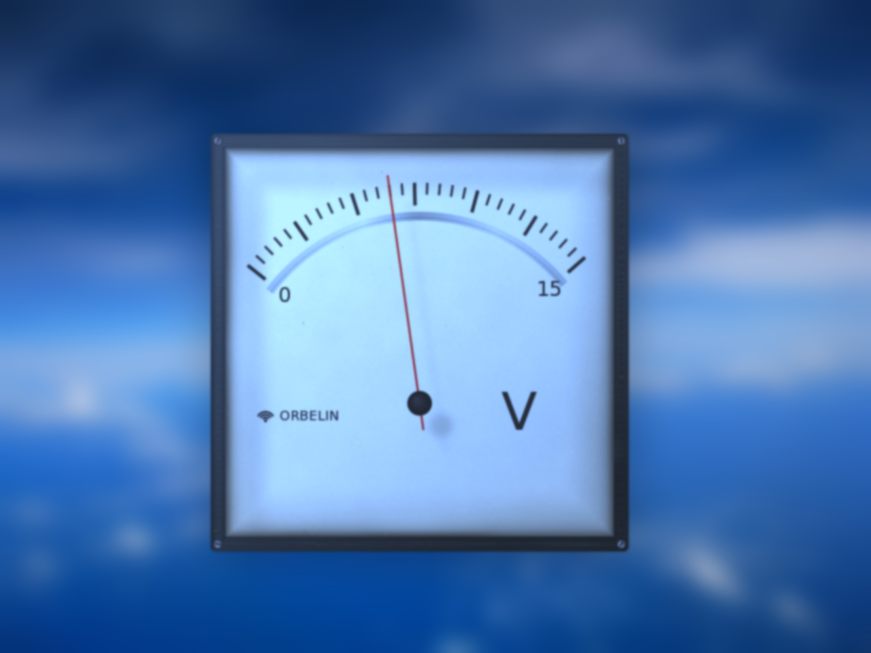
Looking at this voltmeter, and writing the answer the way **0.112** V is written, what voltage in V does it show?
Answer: **6.5** V
